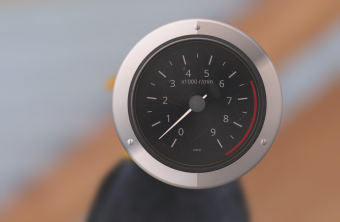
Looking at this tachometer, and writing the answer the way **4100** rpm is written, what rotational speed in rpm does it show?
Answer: **500** rpm
